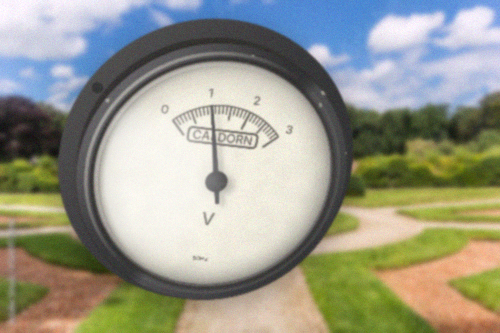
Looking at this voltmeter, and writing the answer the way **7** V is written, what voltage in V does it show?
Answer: **1** V
